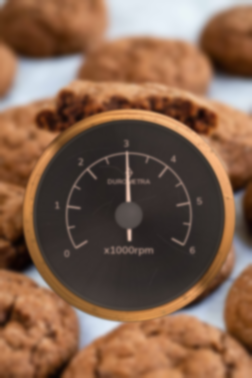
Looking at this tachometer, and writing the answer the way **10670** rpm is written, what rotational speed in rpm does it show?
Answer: **3000** rpm
